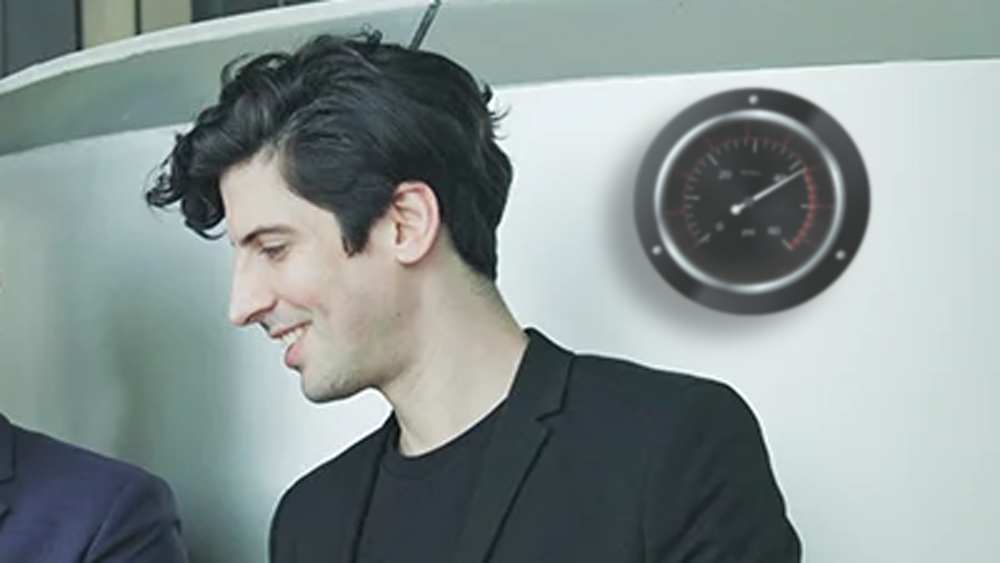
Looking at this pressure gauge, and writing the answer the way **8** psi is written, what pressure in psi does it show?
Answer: **42** psi
